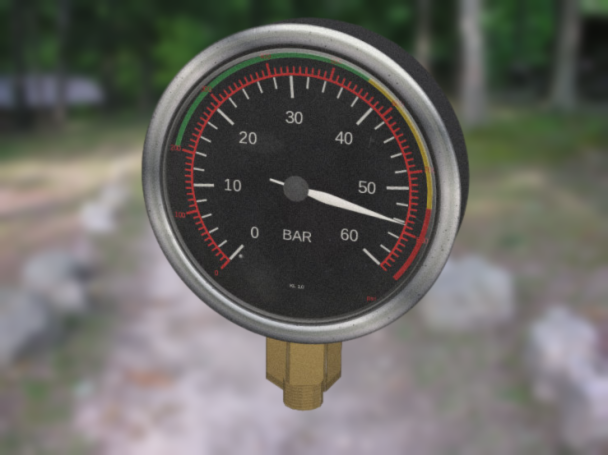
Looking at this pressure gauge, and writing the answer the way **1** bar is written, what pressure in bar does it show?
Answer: **54** bar
